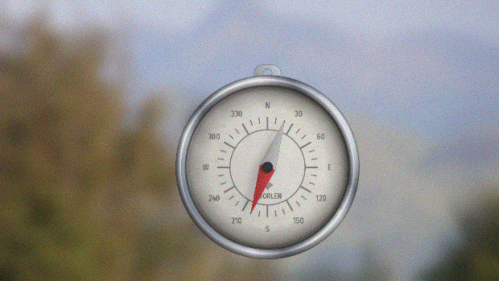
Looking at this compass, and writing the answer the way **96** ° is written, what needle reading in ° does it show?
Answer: **200** °
